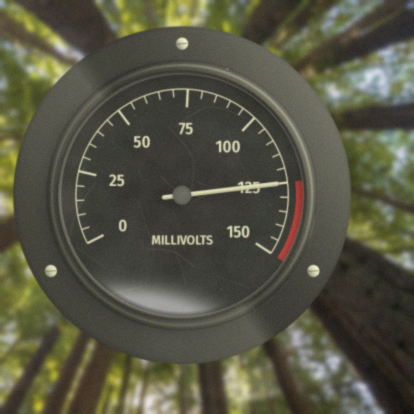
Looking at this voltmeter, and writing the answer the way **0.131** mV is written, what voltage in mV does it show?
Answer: **125** mV
